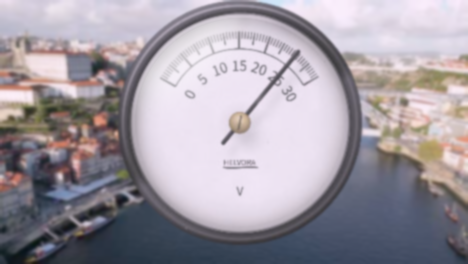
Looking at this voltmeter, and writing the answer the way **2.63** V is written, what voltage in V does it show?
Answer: **25** V
